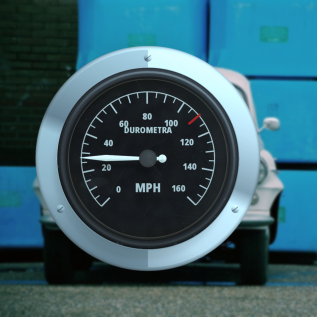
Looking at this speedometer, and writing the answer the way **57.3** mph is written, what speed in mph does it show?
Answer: **27.5** mph
